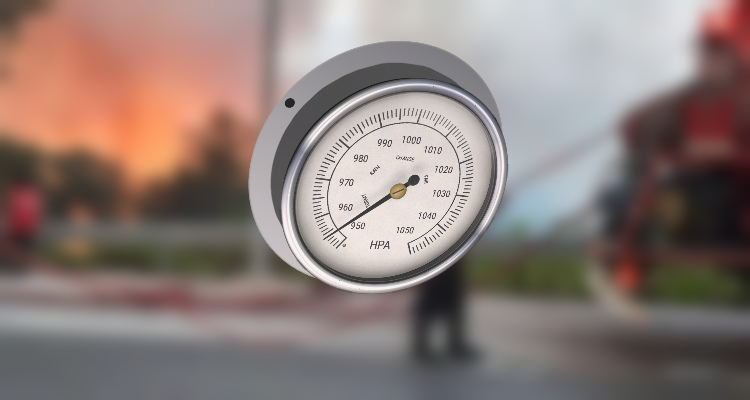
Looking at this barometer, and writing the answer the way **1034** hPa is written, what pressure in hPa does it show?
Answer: **955** hPa
